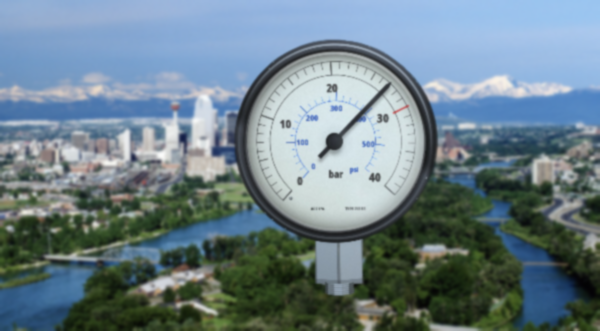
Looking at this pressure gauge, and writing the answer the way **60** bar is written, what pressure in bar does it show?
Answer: **27** bar
